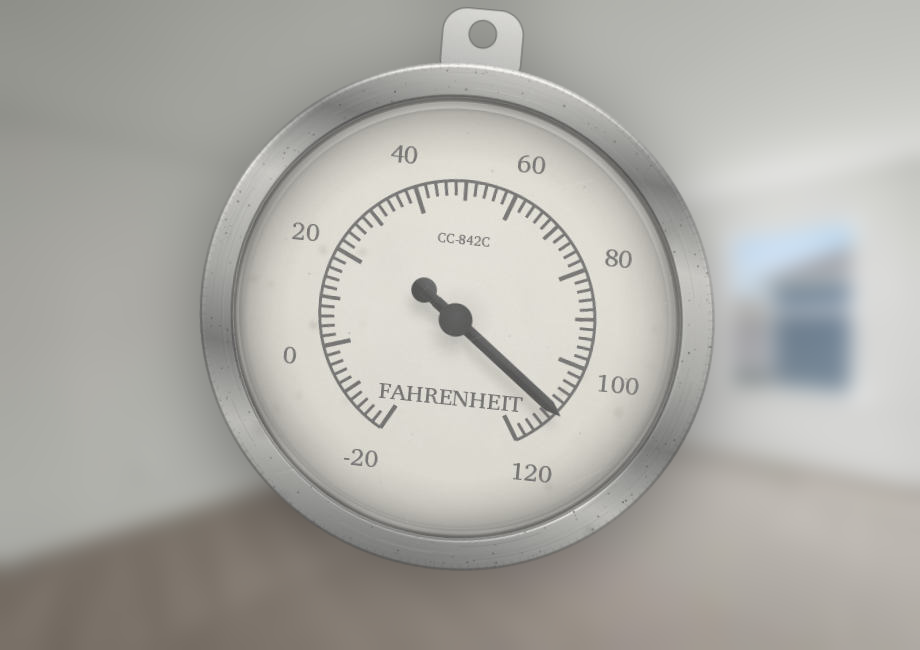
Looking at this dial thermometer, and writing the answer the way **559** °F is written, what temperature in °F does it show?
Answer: **110** °F
